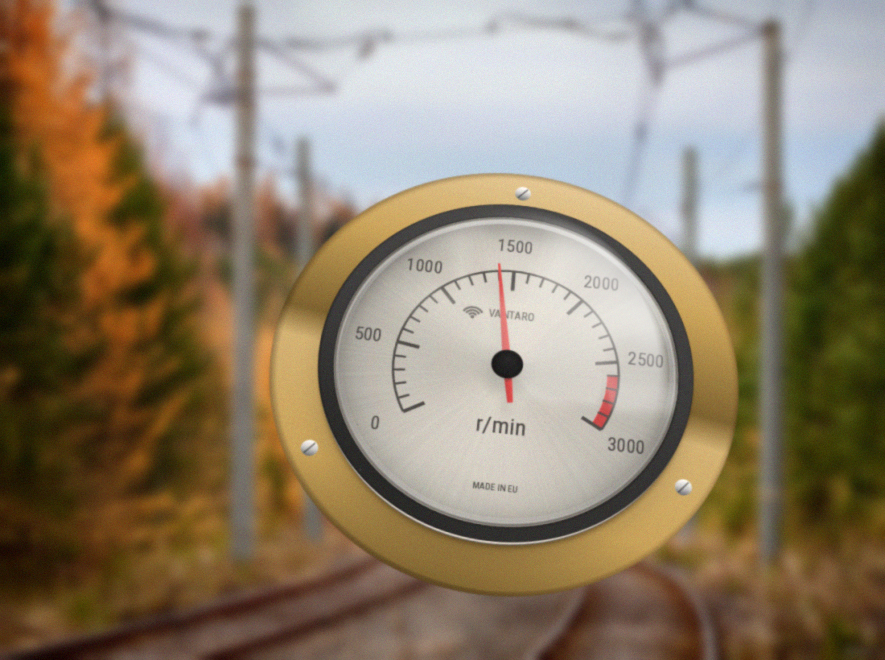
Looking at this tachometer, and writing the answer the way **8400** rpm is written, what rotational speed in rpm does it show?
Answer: **1400** rpm
